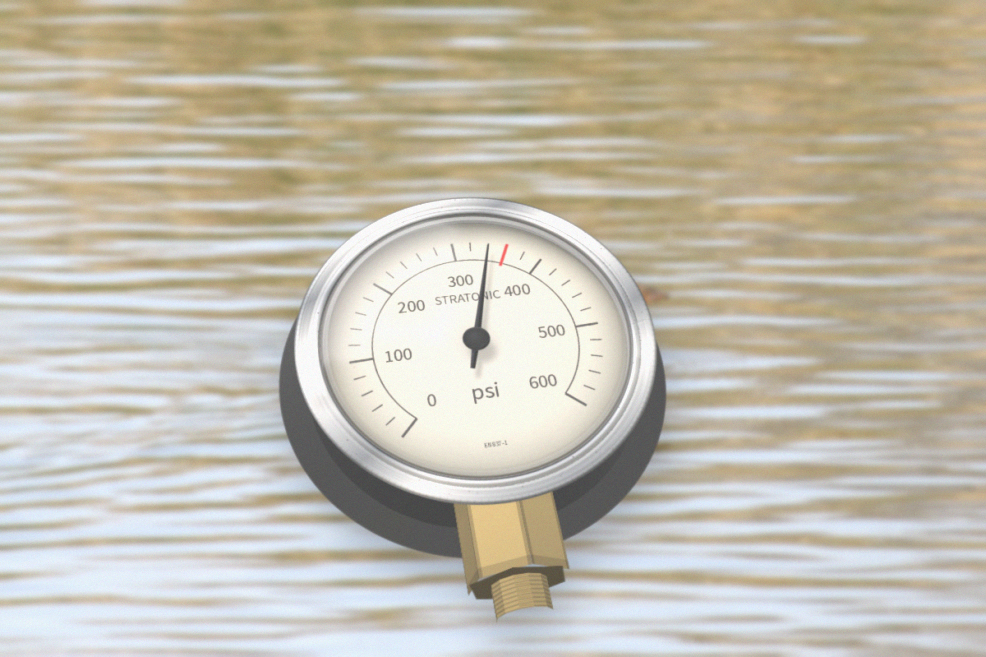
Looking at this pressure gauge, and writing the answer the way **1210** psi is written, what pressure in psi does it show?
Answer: **340** psi
